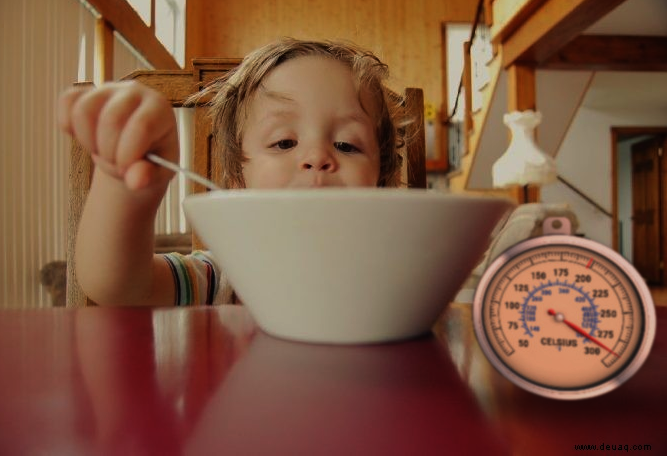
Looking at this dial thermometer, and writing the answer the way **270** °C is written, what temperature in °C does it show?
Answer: **287.5** °C
